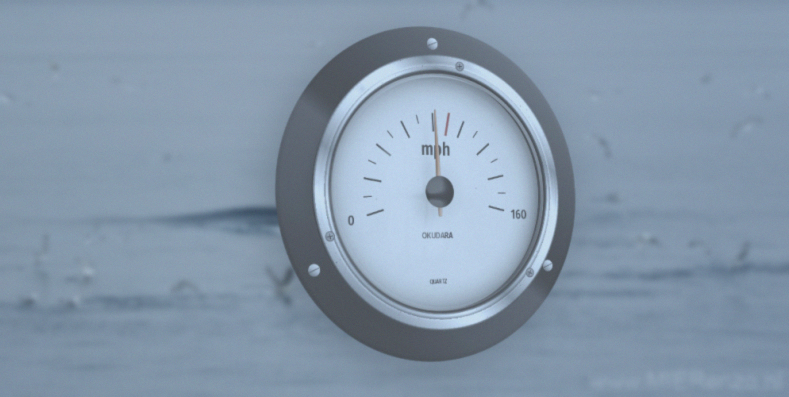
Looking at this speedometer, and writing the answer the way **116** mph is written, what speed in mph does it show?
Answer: **80** mph
